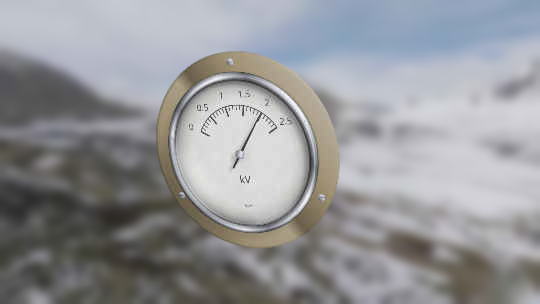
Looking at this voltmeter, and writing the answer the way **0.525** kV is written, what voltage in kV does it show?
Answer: **2** kV
